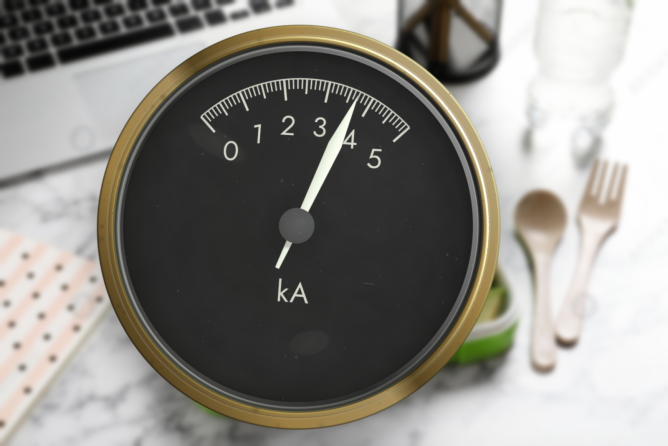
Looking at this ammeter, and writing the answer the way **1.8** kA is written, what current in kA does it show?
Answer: **3.7** kA
